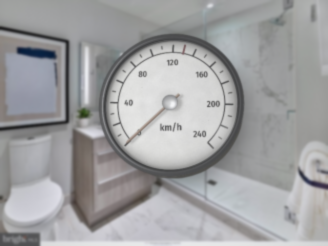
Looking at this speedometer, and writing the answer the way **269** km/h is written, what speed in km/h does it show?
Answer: **0** km/h
